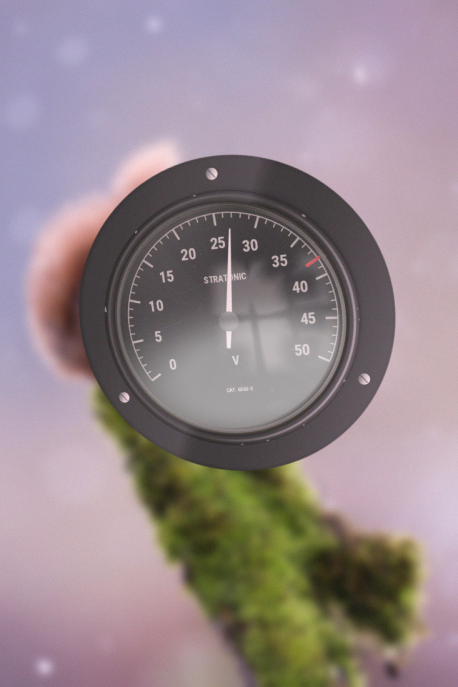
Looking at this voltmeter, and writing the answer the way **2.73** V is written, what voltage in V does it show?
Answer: **27** V
